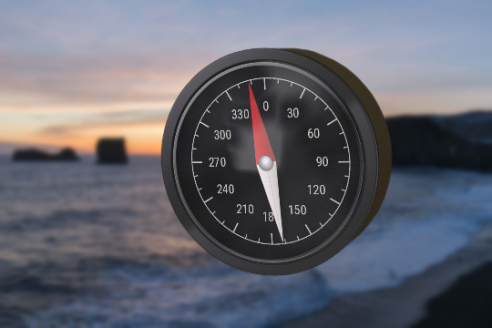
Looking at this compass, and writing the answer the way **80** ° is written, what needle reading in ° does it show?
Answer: **350** °
